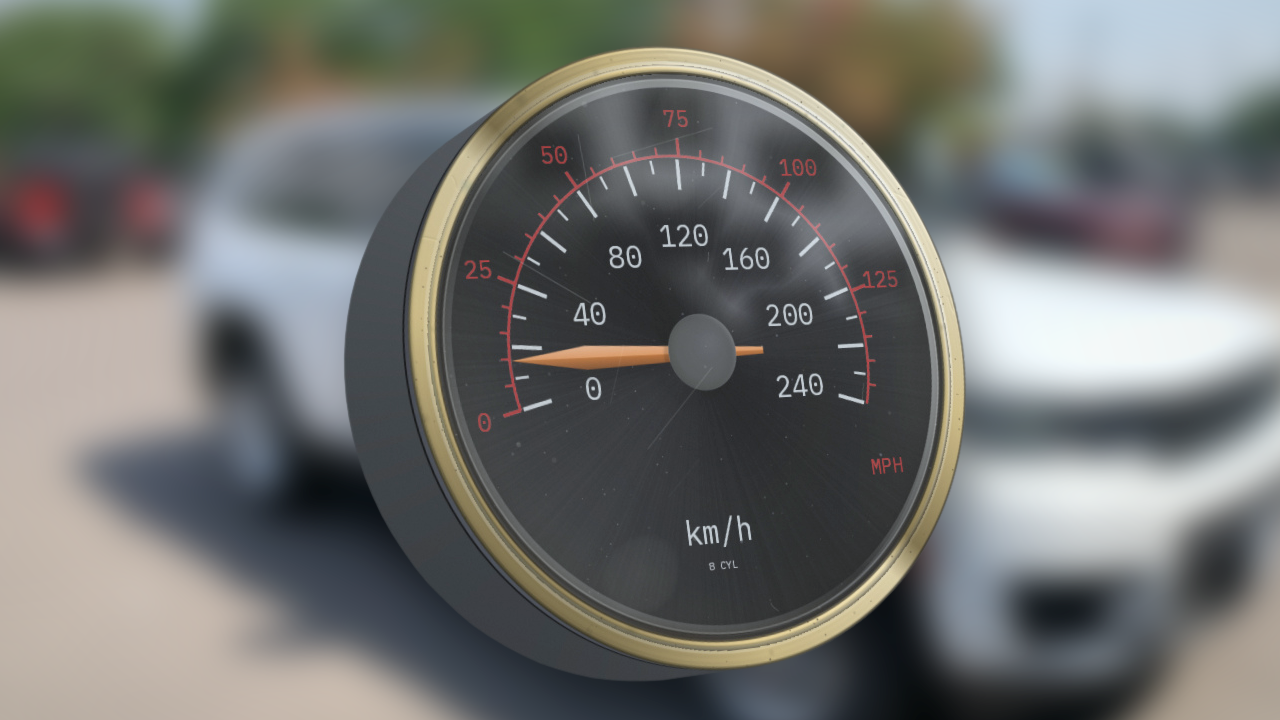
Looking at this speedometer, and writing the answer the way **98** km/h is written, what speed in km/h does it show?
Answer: **15** km/h
